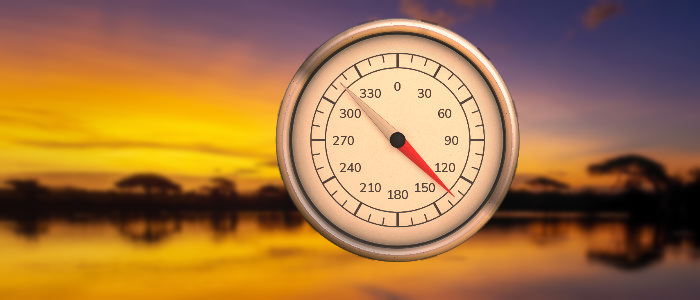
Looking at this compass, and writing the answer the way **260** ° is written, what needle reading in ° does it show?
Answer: **135** °
